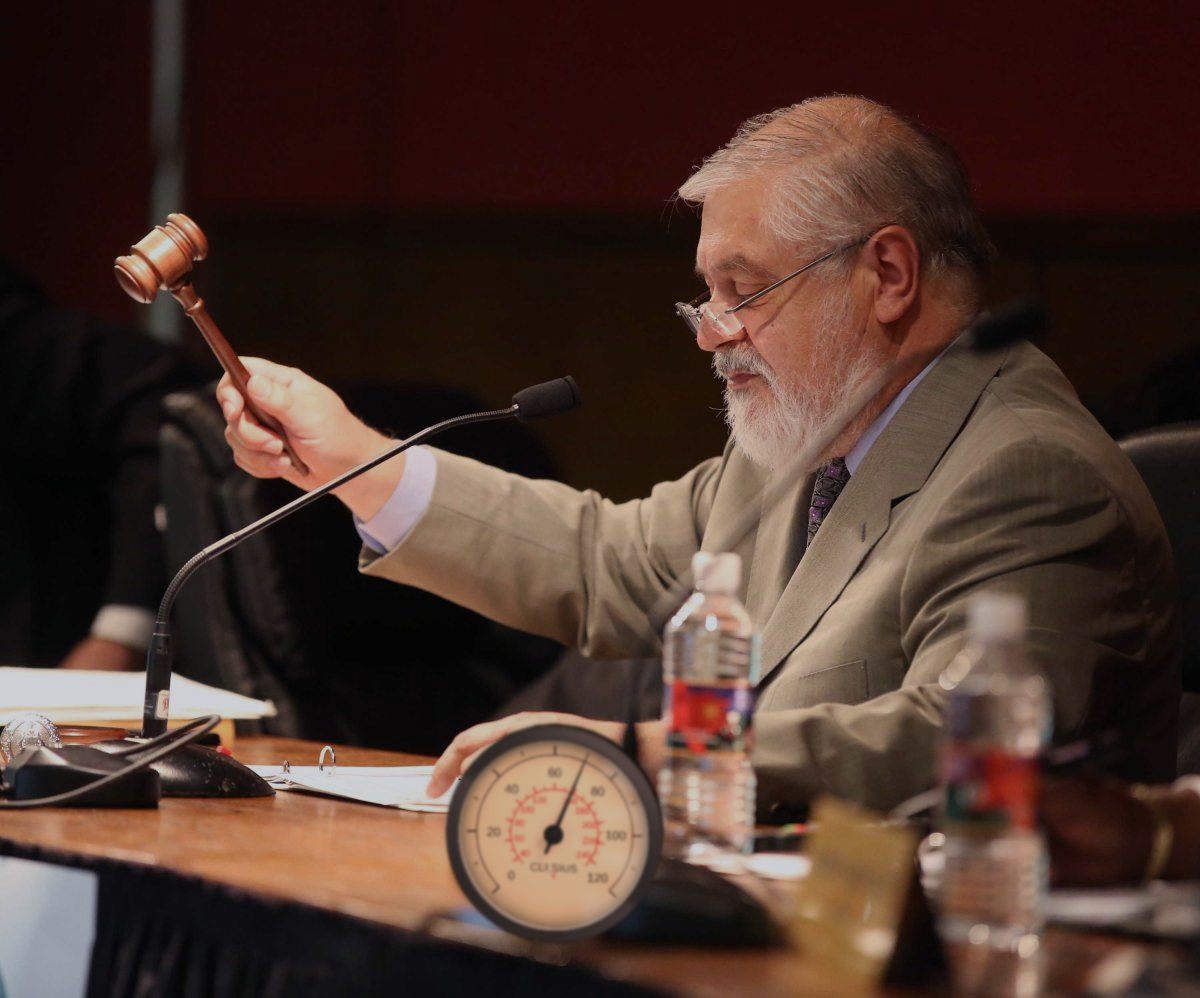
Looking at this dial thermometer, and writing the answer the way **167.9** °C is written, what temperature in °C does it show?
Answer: **70** °C
